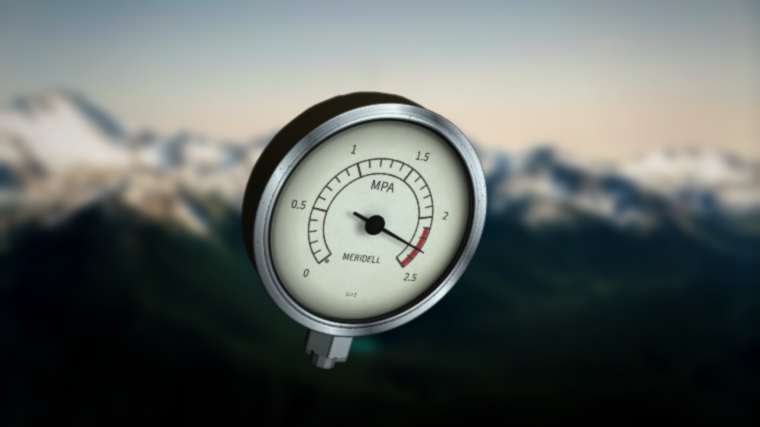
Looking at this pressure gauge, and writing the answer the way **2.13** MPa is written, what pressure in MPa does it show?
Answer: **2.3** MPa
